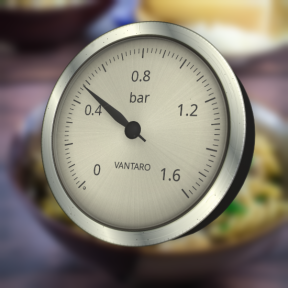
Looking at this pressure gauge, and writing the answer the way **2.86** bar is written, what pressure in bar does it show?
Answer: **0.48** bar
